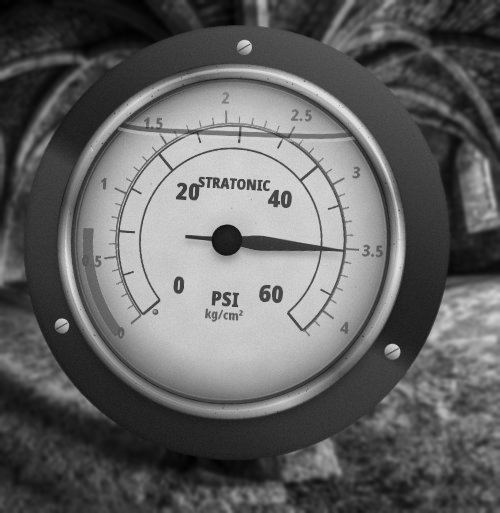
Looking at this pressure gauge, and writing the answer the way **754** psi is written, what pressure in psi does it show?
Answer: **50** psi
